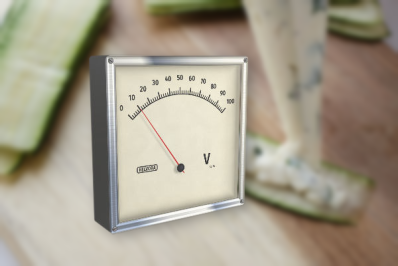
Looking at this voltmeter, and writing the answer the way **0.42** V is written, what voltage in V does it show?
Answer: **10** V
